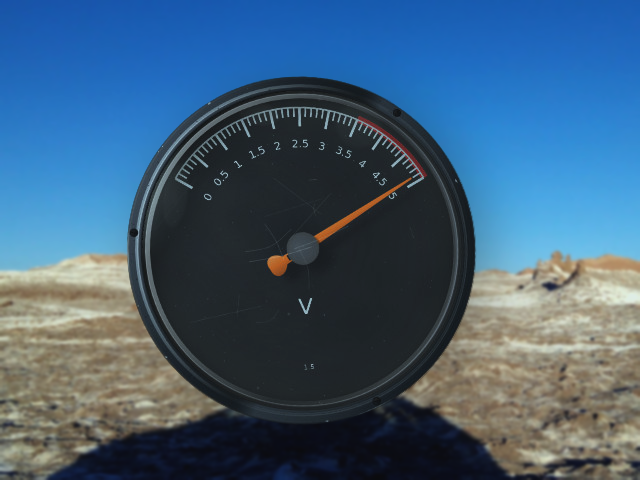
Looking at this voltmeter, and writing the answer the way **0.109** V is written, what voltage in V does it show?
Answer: **4.9** V
